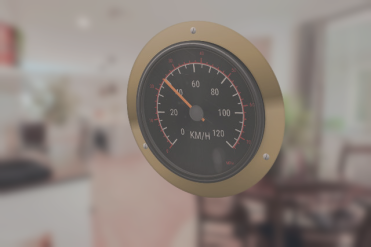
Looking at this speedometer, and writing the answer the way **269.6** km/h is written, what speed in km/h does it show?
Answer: **40** km/h
